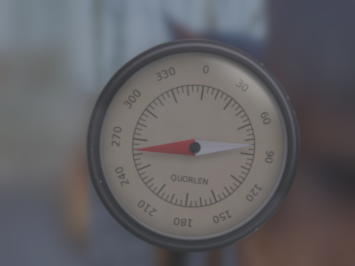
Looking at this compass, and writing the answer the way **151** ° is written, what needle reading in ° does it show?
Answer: **260** °
